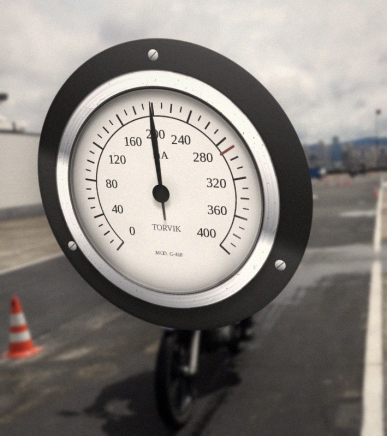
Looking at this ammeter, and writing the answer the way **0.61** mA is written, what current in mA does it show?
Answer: **200** mA
